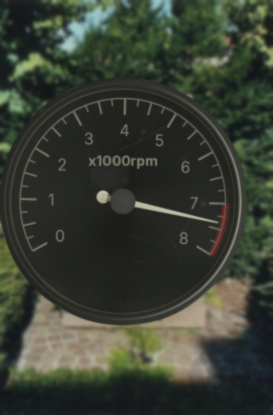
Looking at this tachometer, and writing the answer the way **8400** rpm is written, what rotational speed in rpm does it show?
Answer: **7375** rpm
